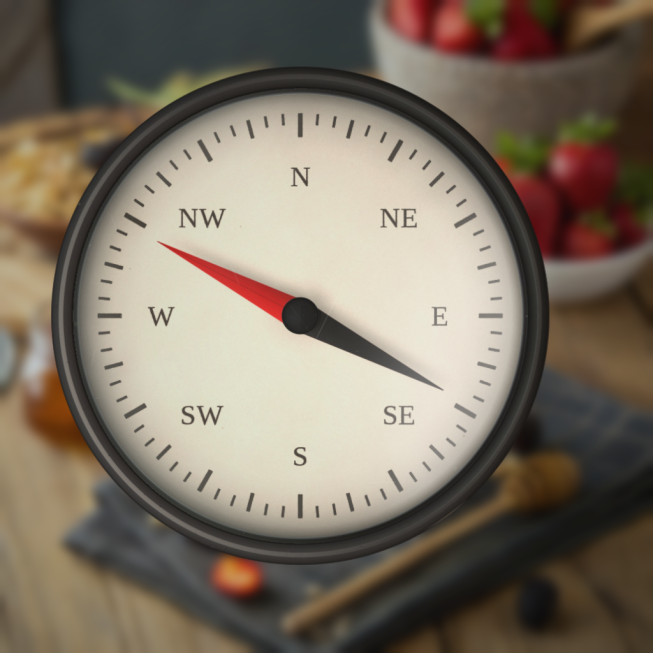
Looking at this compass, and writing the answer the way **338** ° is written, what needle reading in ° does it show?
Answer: **297.5** °
